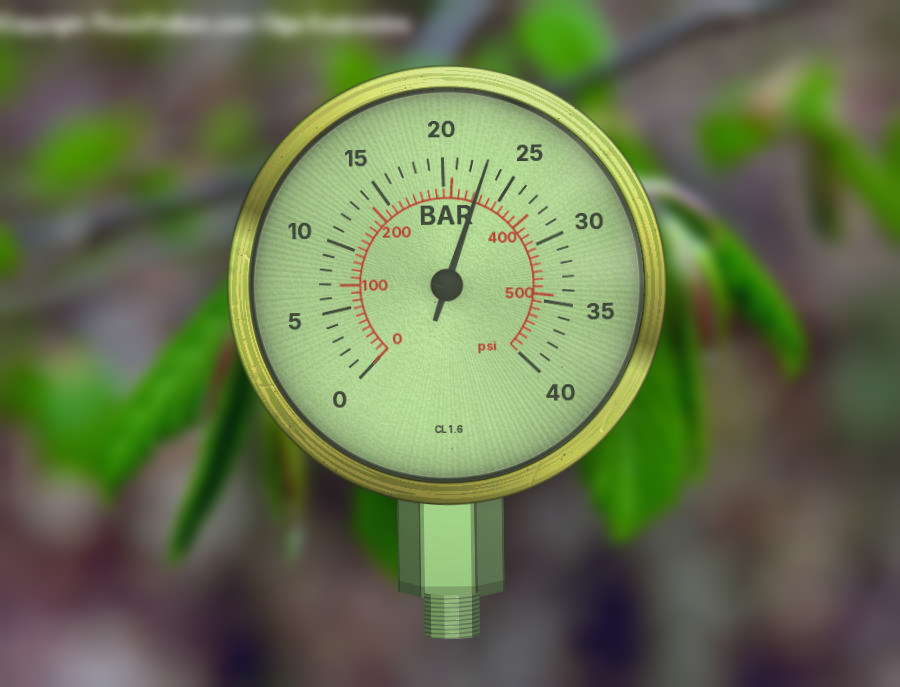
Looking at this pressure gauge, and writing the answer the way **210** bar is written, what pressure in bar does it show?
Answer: **23** bar
